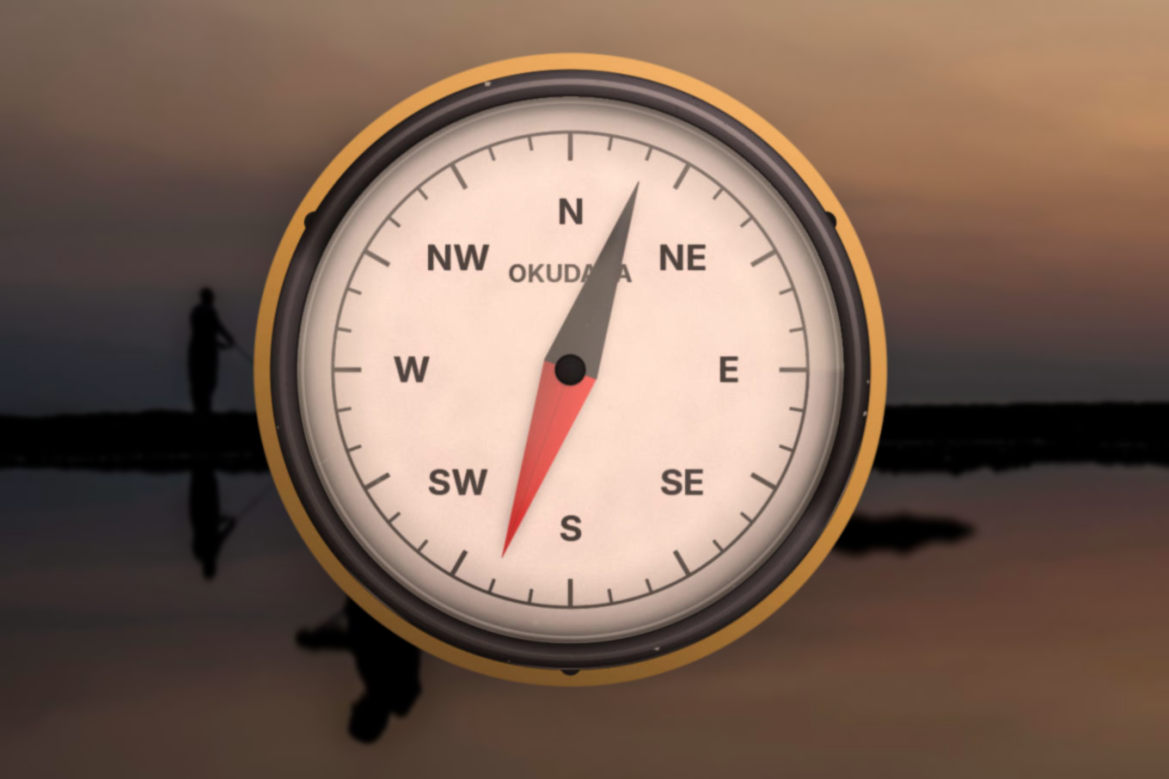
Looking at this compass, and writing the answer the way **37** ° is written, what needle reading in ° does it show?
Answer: **200** °
